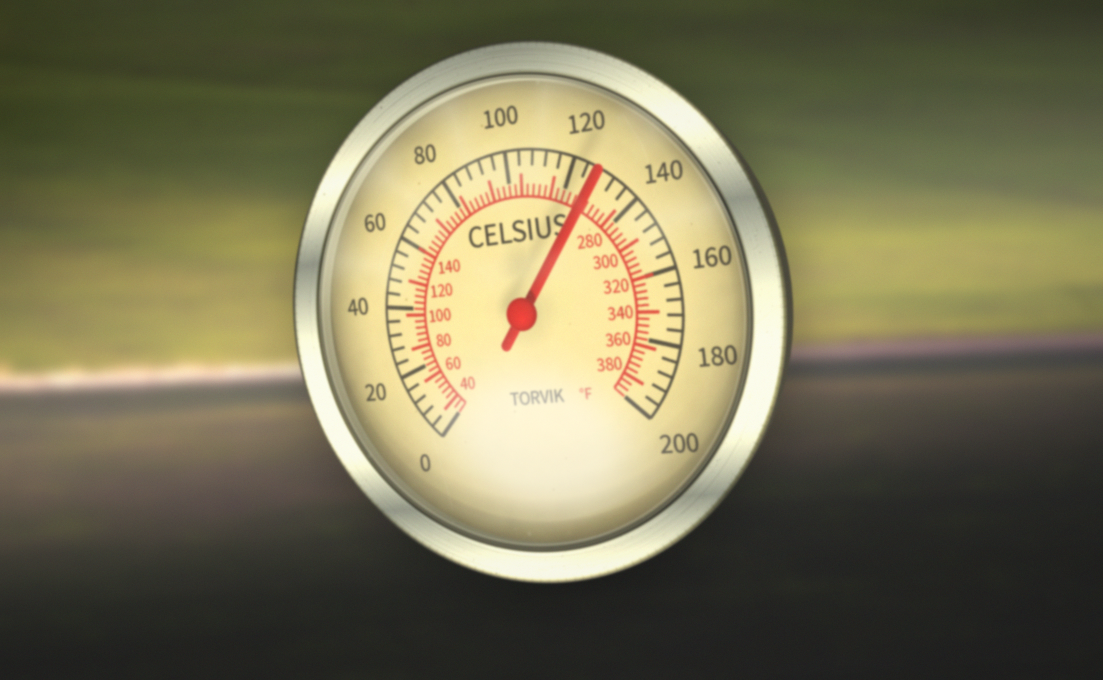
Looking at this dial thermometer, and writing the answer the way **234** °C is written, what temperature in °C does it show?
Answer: **128** °C
